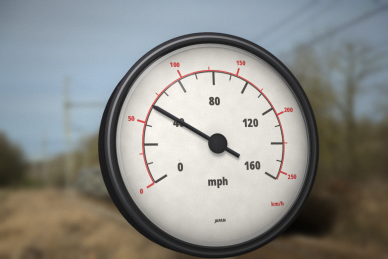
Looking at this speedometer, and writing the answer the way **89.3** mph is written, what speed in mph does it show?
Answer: **40** mph
